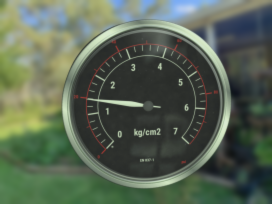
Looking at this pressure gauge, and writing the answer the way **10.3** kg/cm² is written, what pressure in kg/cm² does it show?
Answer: **1.4** kg/cm²
